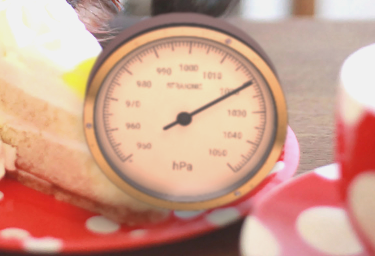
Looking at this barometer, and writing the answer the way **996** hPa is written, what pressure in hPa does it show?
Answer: **1020** hPa
